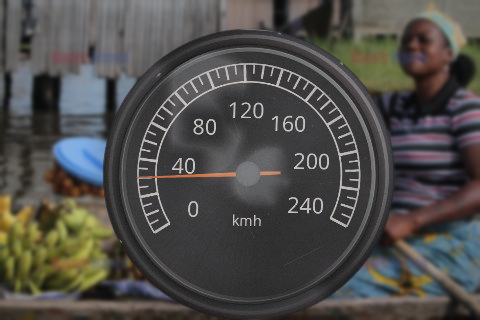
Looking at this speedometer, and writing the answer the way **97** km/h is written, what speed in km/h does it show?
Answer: **30** km/h
